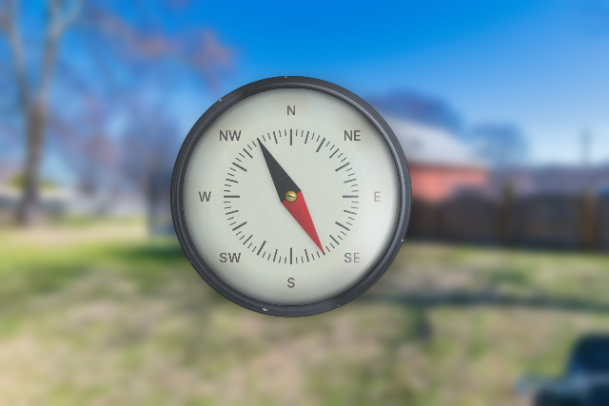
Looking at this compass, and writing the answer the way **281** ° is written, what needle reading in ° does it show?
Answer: **150** °
